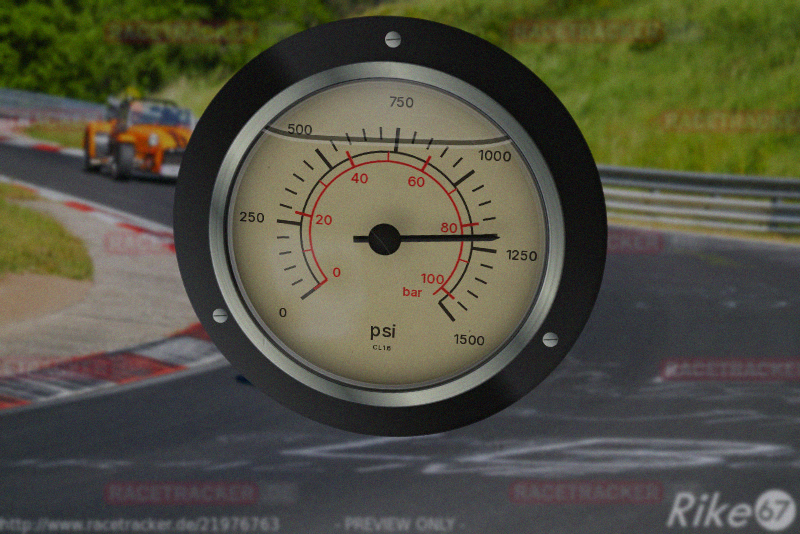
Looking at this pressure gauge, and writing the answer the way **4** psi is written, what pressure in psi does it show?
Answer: **1200** psi
